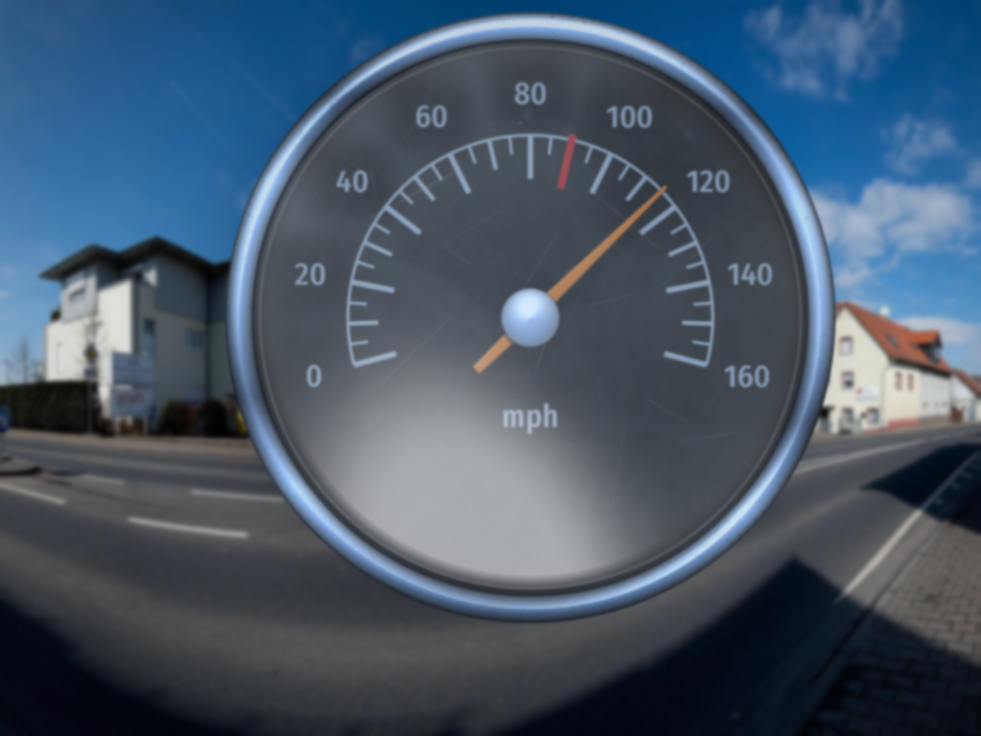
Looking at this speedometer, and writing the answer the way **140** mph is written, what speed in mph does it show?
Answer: **115** mph
